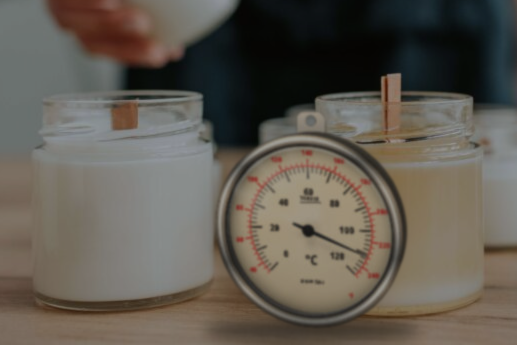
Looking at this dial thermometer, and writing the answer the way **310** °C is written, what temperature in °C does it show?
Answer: **110** °C
